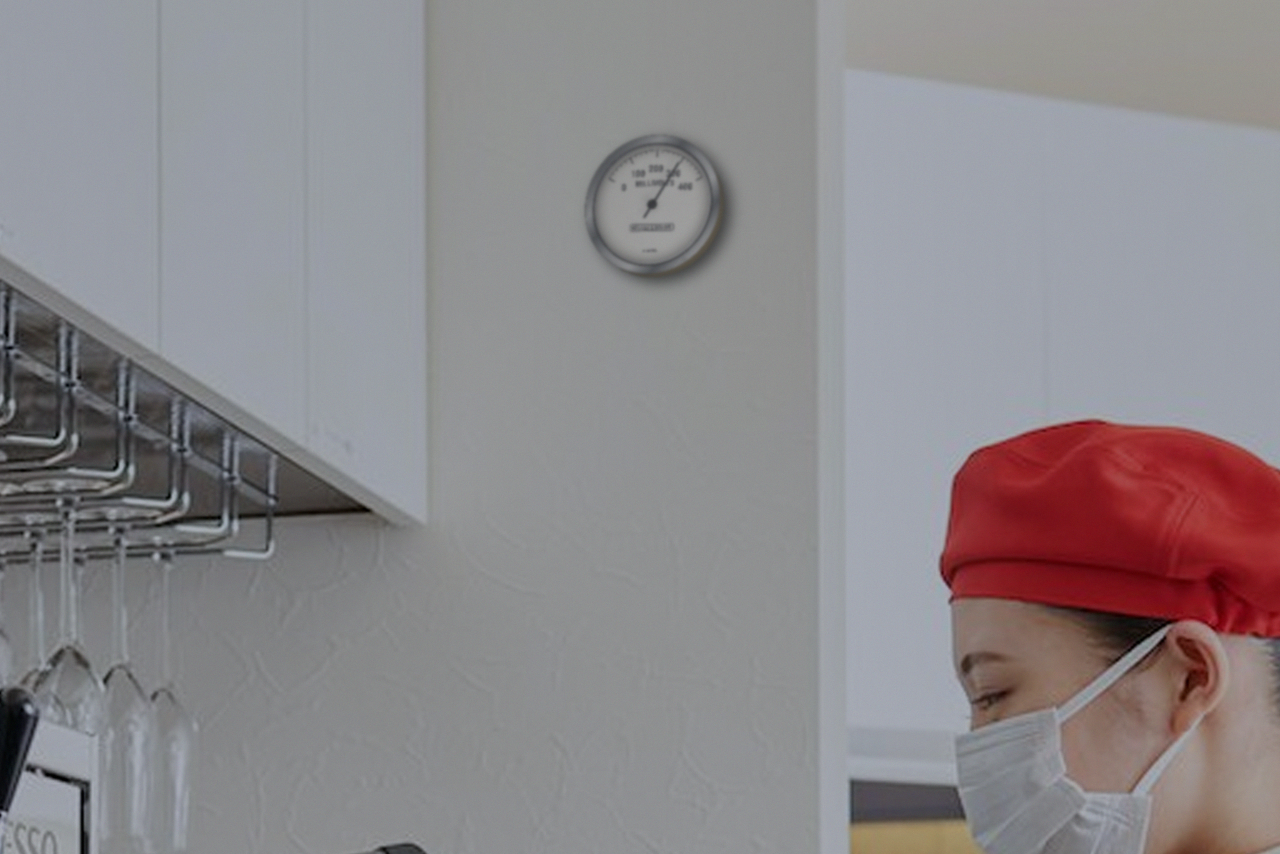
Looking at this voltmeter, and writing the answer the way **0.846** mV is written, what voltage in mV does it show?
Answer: **300** mV
